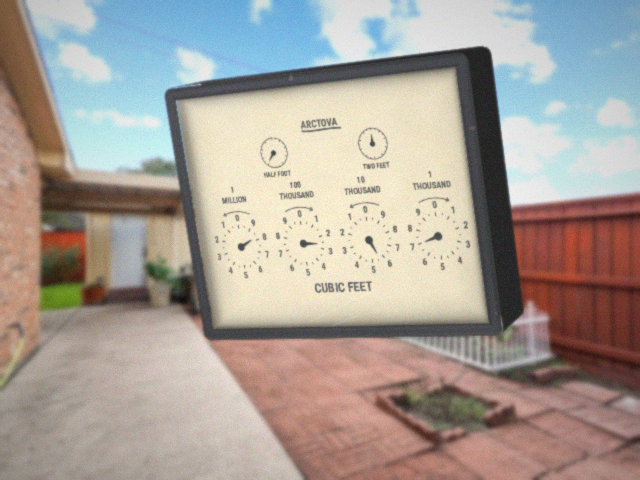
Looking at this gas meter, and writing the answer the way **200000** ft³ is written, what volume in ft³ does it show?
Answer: **825700** ft³
